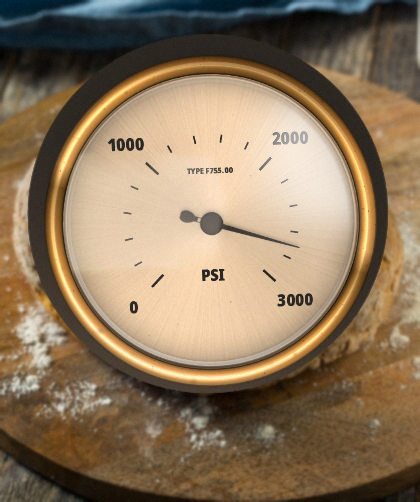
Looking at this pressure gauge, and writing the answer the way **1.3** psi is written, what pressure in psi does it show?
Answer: **2700** psi
